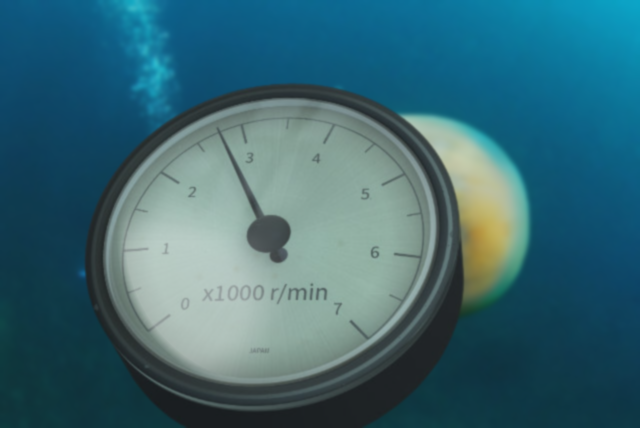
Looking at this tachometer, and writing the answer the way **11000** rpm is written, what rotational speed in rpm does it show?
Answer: **2750** rpm
